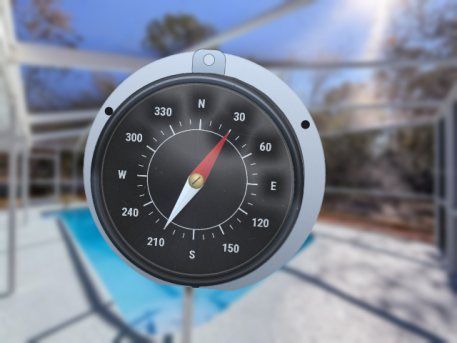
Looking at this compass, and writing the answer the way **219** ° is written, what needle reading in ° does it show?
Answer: **30** °
